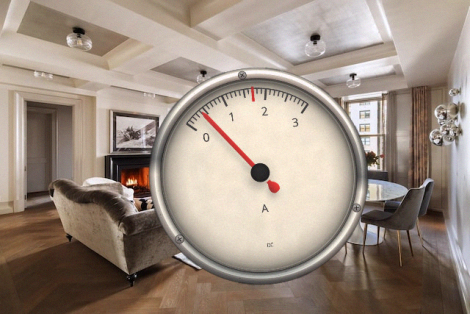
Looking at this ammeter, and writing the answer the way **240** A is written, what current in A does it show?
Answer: **0.4** A
